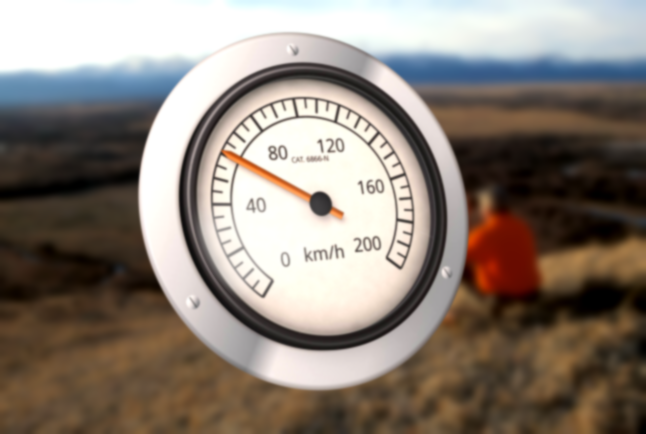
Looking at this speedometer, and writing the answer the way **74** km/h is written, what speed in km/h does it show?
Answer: **60** km/h
